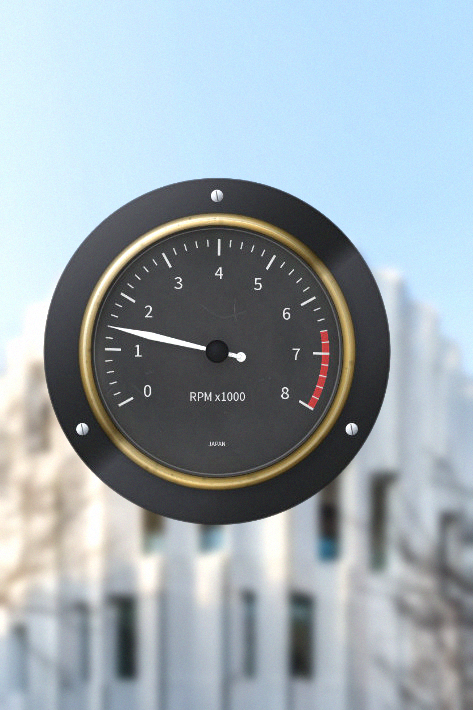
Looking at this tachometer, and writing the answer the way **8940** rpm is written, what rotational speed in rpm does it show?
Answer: **1400** rpm
